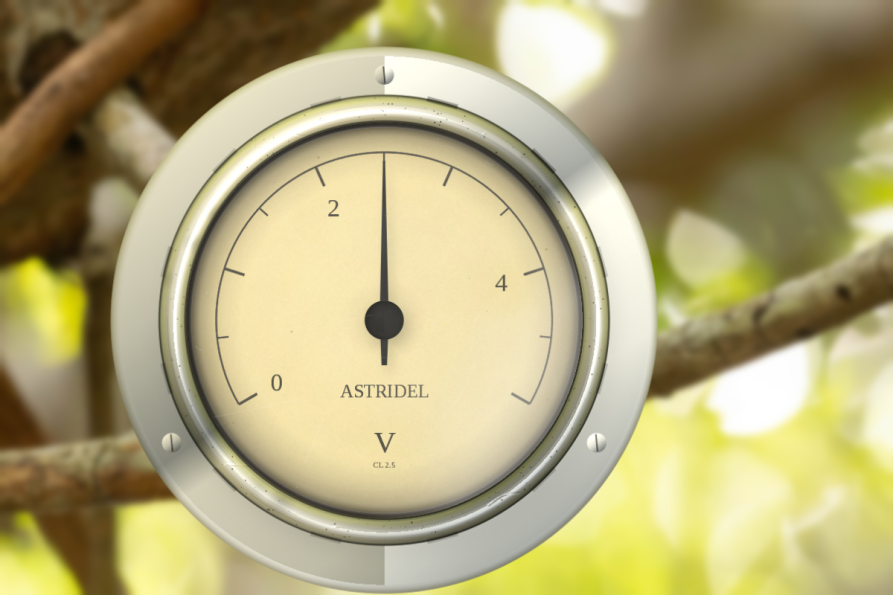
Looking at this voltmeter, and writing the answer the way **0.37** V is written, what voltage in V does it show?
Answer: **2.5** V
